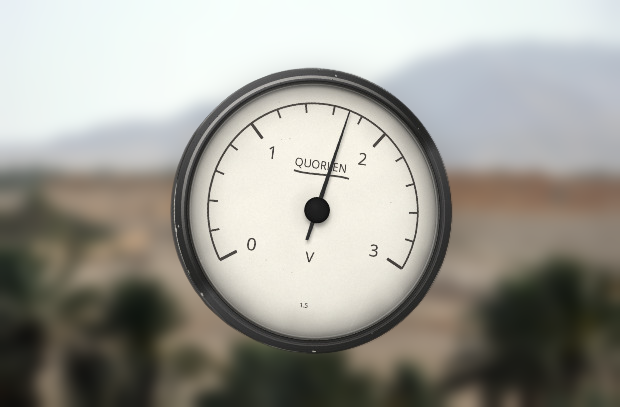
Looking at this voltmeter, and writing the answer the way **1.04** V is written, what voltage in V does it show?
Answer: **1.7** V
